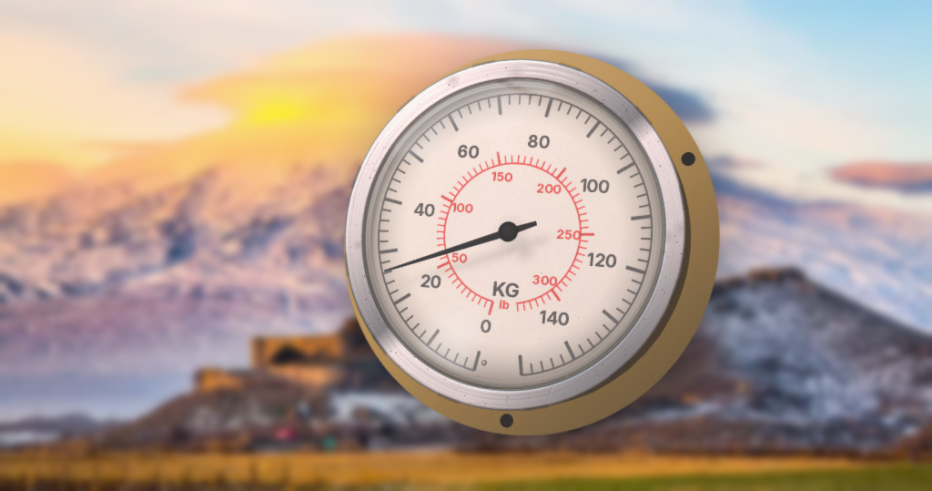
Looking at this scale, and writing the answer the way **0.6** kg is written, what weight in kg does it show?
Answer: **26** kg
